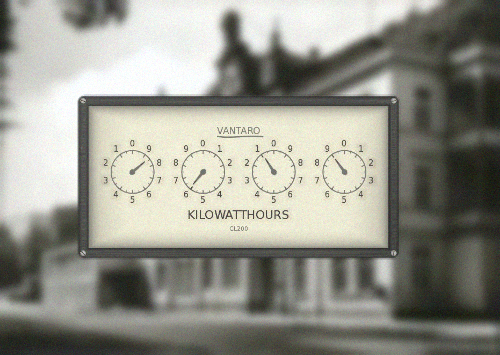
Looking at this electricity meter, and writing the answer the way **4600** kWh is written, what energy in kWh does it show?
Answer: **8609** kWh
